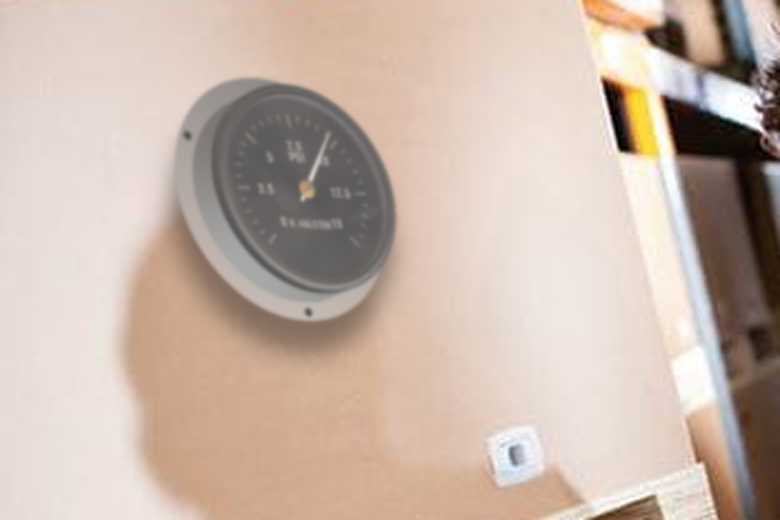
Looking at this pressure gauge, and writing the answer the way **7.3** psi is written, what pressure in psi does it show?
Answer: **9.5** psi
